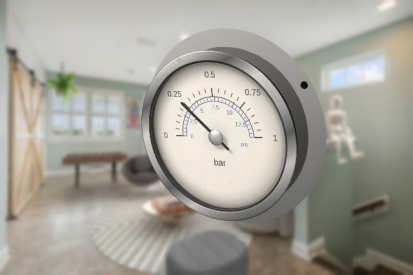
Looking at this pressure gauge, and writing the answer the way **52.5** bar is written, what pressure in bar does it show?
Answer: **0.25** bar
